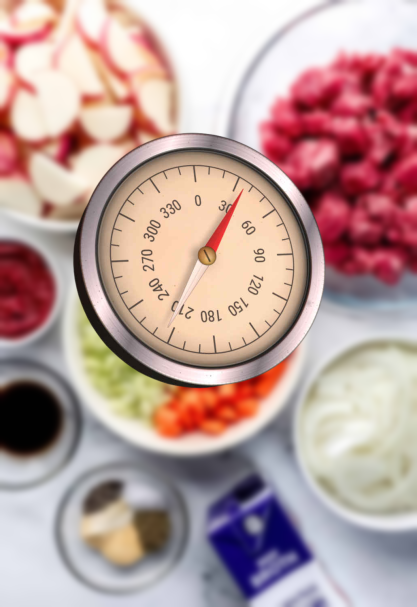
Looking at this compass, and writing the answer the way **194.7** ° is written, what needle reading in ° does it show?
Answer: **35** °
